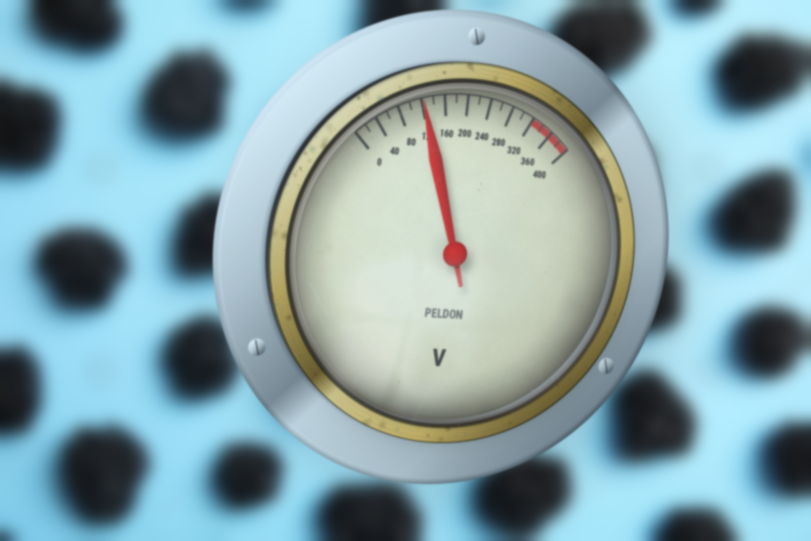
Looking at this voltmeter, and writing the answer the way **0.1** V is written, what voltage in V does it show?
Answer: **120** V
